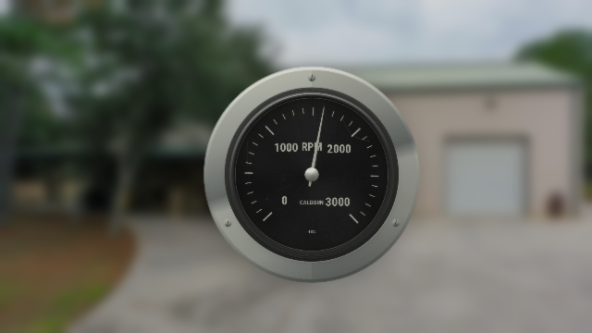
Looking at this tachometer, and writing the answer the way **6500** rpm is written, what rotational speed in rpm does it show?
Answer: **1600** rpm
